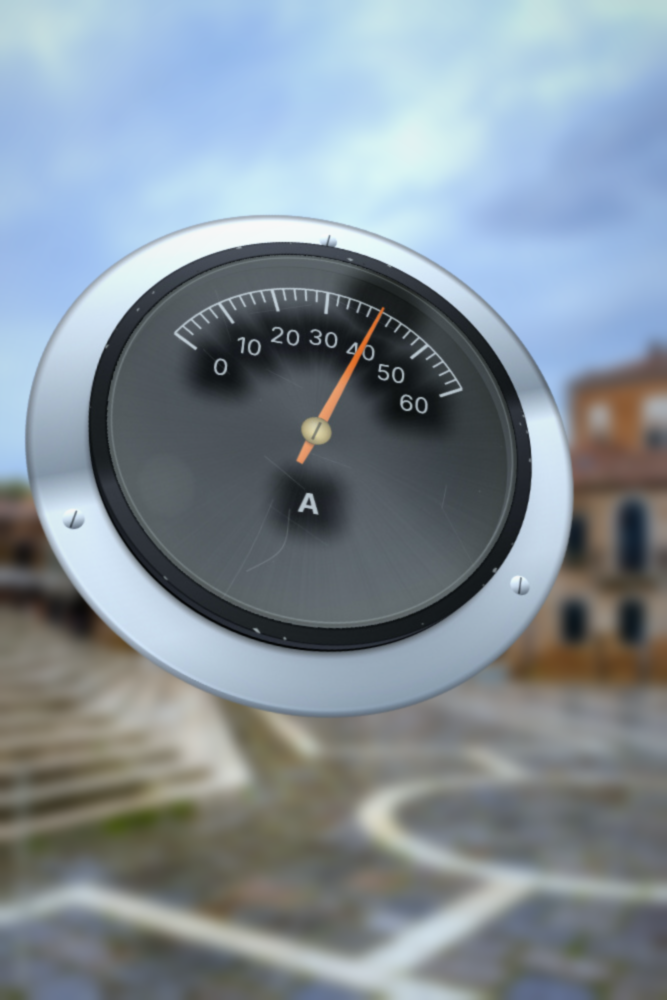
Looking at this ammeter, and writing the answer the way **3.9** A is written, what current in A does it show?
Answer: **40** A
